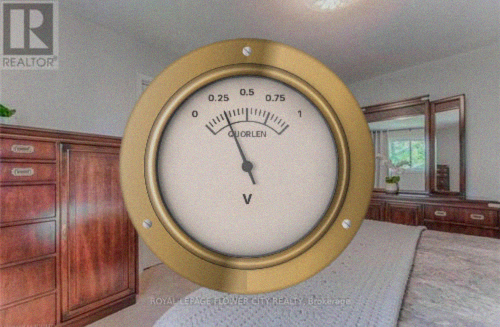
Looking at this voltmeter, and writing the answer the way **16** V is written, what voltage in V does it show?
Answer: **0.25** V
